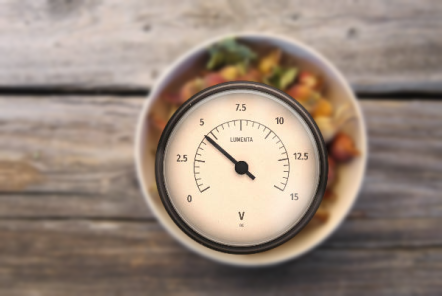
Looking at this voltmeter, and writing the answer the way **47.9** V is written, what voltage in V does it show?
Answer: **4.5** V
